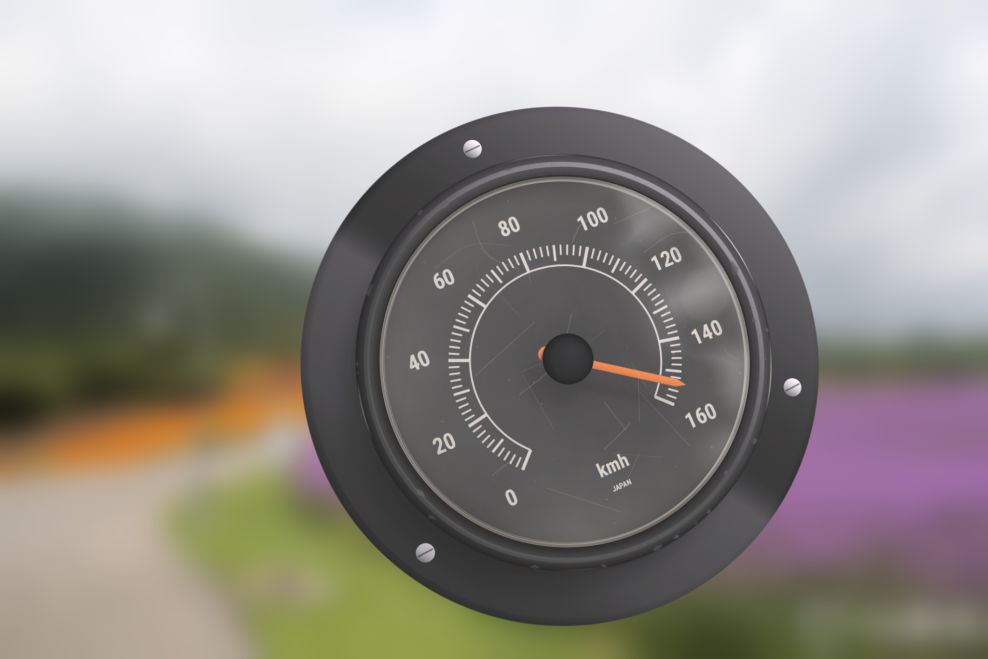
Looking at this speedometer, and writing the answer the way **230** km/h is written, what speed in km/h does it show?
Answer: **154** km/h
